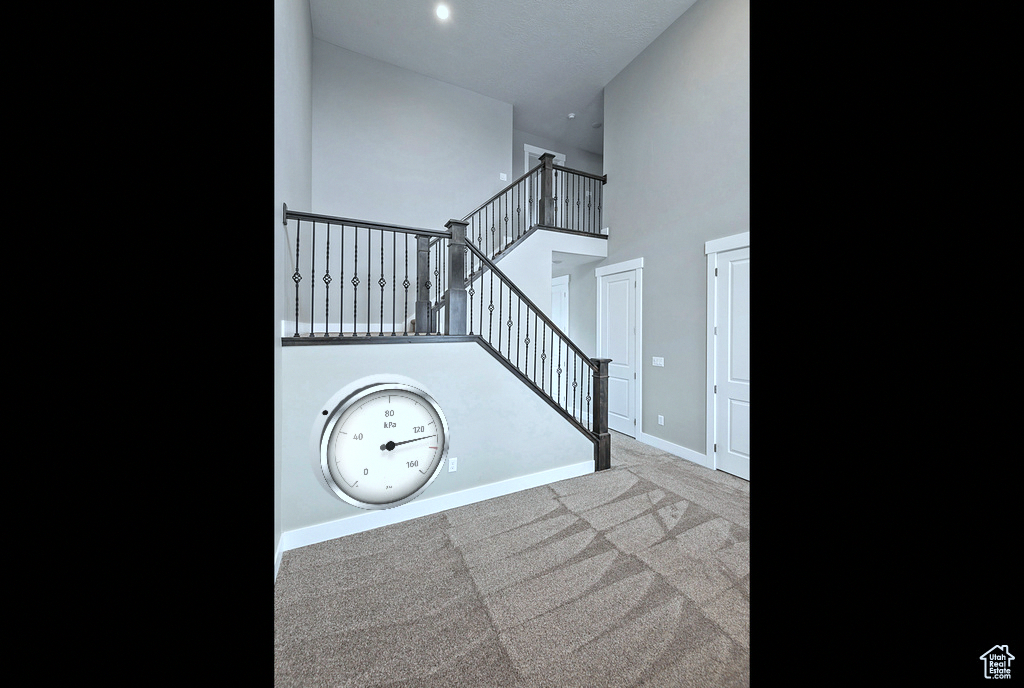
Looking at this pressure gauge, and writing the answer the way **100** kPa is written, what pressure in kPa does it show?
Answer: **130** kPa
